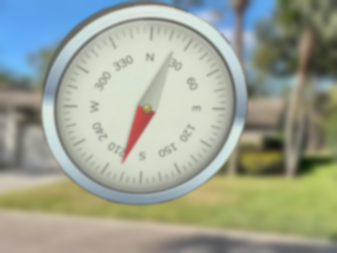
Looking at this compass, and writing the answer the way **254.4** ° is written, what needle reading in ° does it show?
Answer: **200** °
